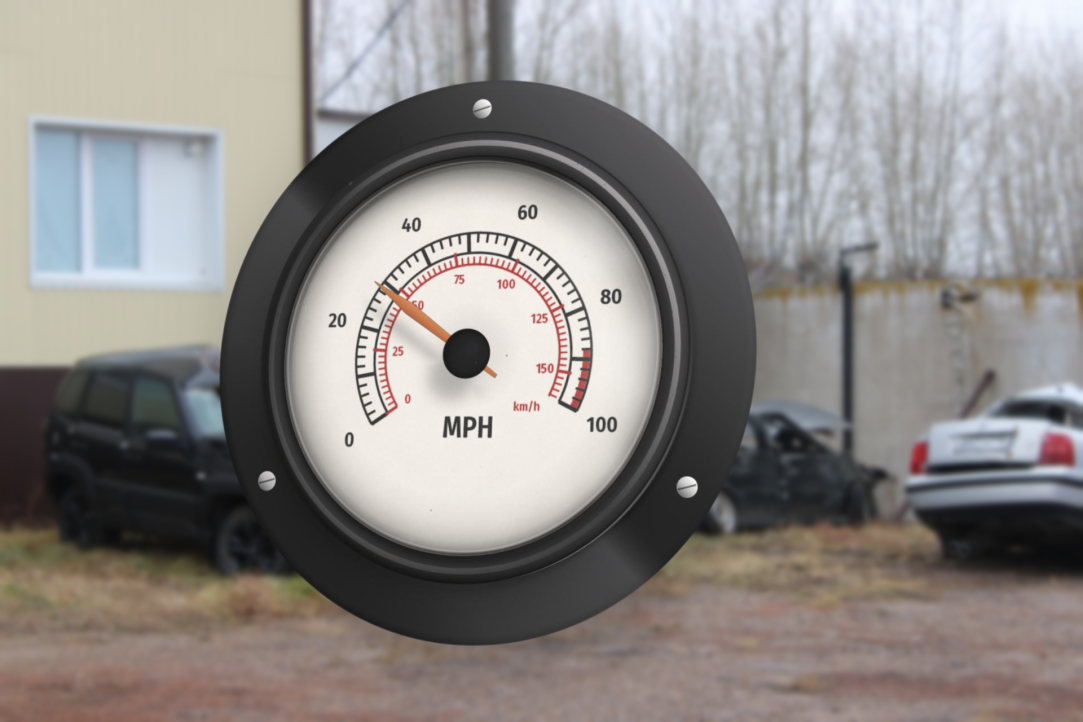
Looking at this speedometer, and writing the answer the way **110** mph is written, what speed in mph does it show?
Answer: **29** mph
